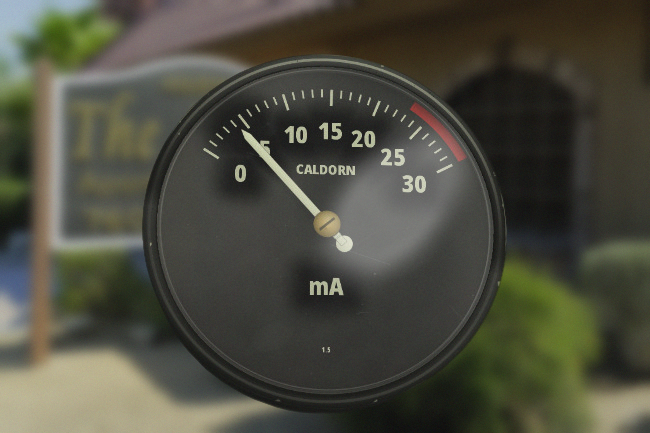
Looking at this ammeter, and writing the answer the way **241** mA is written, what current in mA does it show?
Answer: **4** mA
